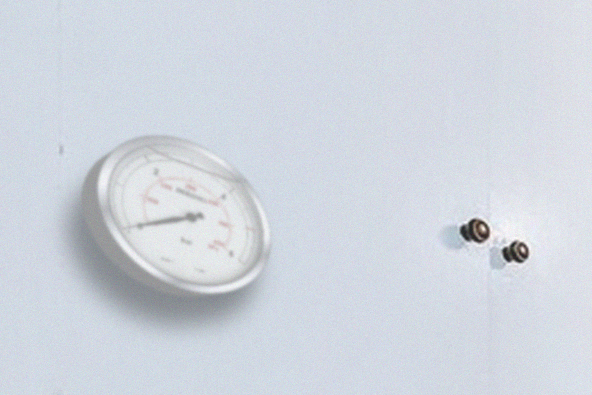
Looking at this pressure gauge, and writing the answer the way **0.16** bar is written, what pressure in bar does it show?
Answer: **0** bar
